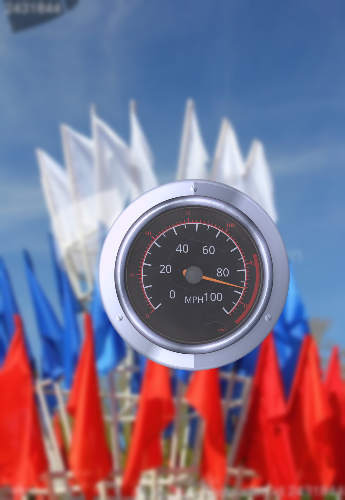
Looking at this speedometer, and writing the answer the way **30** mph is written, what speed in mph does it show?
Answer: **87.5** mph
